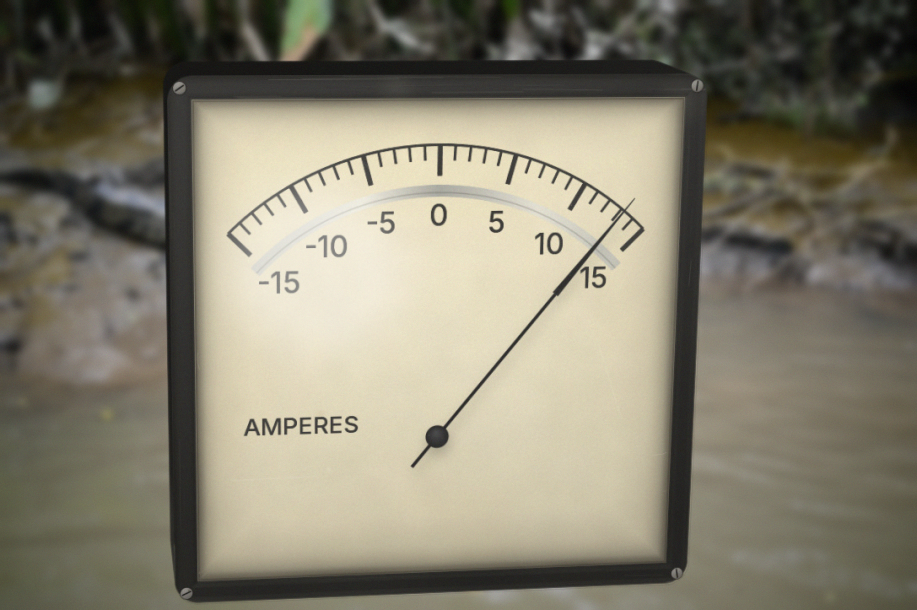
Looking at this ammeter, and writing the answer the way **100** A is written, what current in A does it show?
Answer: **13** A
